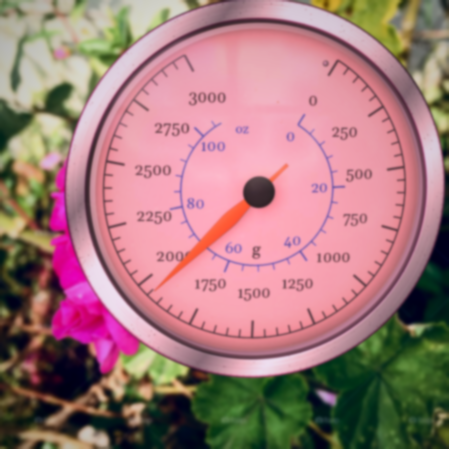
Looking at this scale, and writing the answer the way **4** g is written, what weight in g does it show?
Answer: **1950** g
